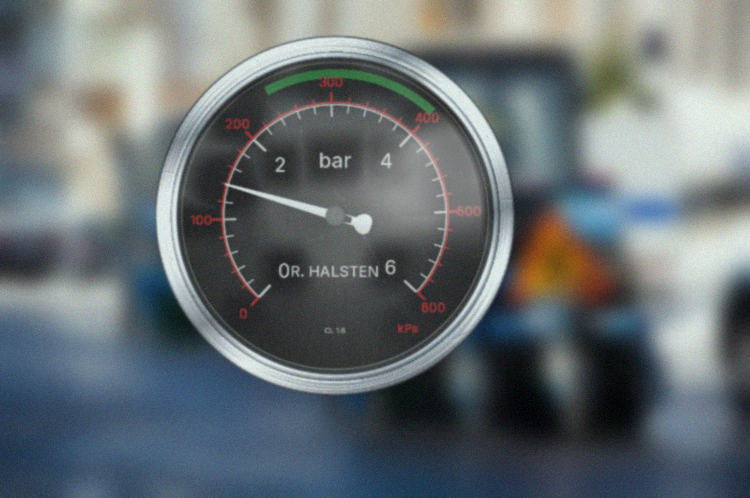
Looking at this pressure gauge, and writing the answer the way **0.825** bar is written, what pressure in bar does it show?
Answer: **1.4** bar
